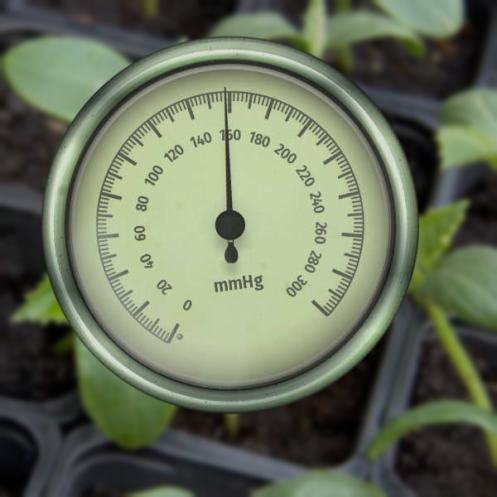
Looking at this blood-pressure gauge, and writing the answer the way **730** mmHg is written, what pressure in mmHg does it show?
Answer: **158** mmHg
